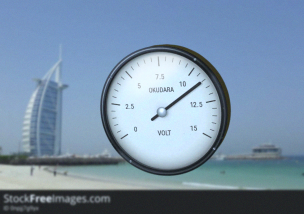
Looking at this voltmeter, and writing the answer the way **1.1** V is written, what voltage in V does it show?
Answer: **11** V
